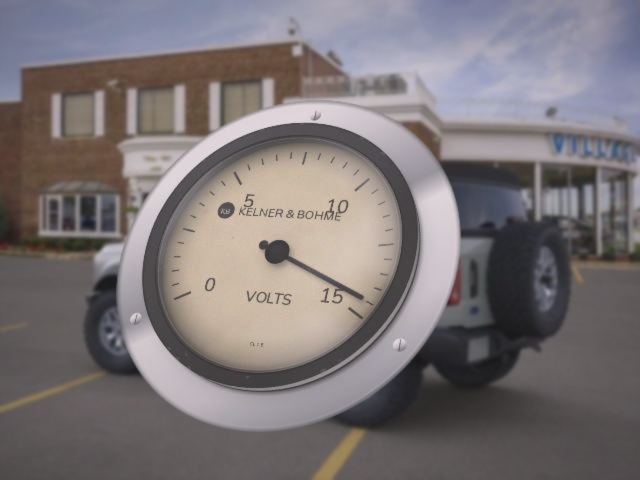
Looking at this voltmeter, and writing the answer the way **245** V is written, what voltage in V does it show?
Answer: **14.5** V
